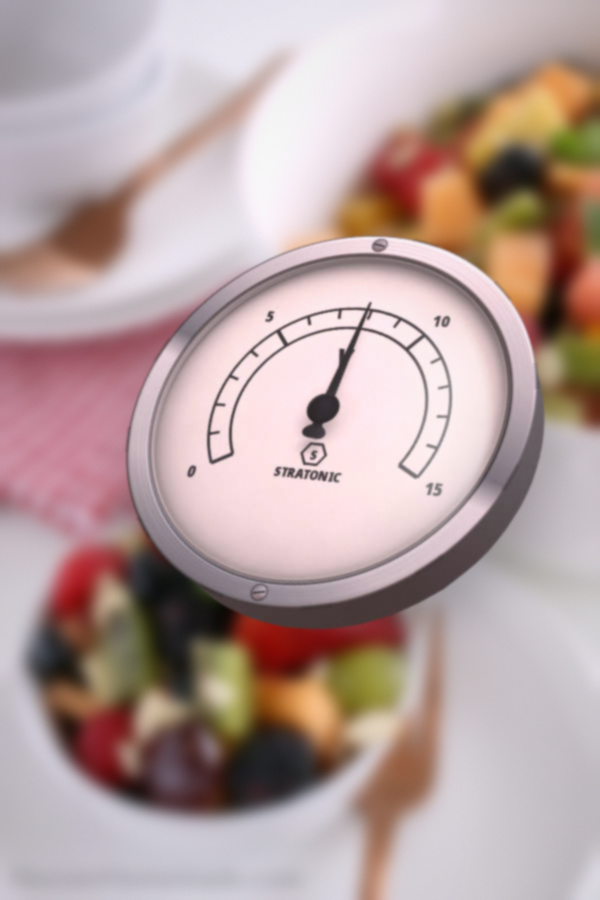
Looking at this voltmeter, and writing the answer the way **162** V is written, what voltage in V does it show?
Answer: **8** V
